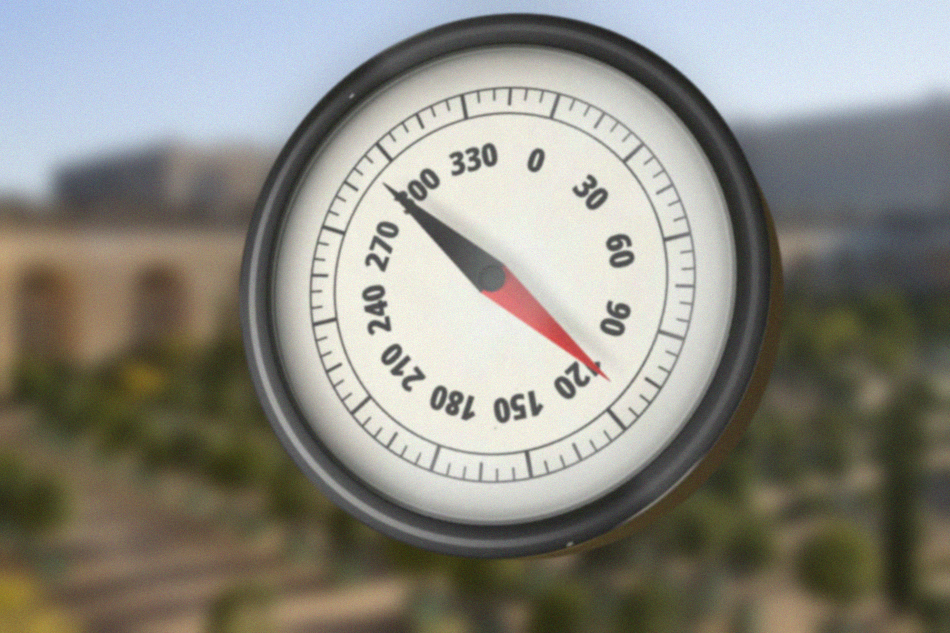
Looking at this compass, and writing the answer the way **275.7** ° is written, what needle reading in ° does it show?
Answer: **112.5** °
